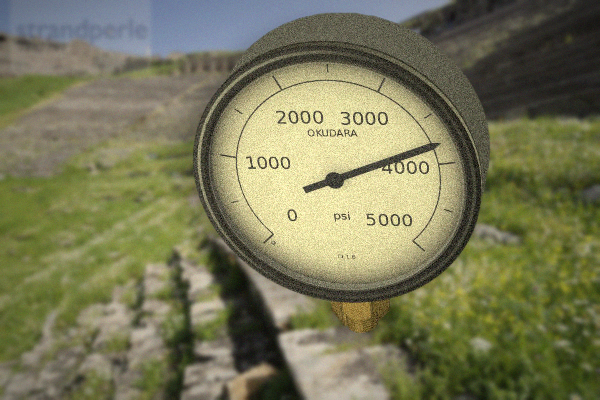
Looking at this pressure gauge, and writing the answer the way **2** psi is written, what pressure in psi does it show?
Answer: **3750** psi
